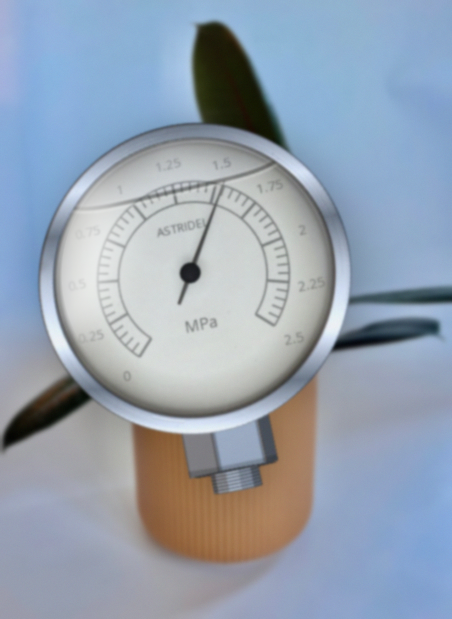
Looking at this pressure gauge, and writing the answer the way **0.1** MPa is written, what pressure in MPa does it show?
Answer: **1.55** MPa
